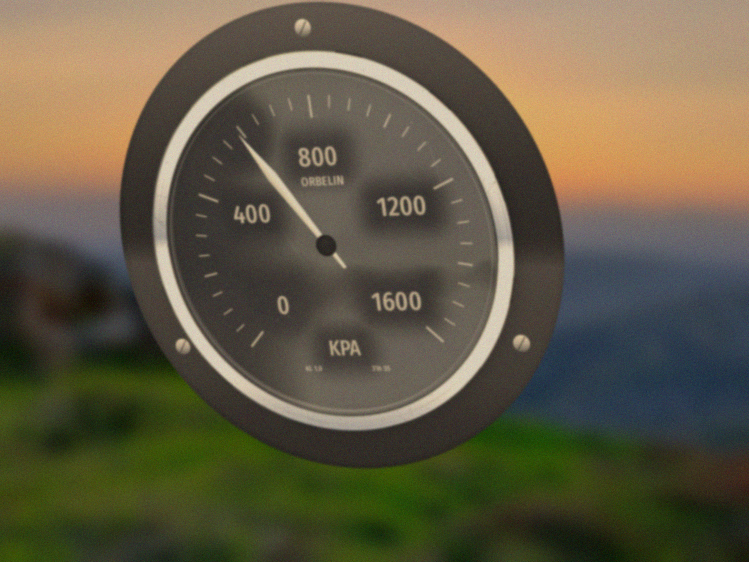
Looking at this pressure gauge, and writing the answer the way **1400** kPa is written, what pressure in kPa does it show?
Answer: **600** kPa
